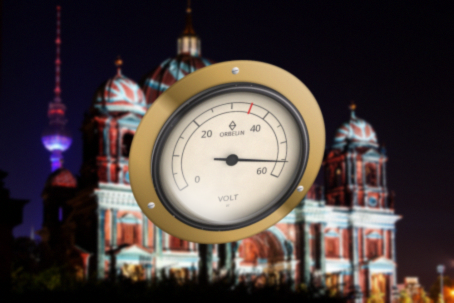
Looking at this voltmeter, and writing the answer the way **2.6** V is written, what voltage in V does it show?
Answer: **55** V
